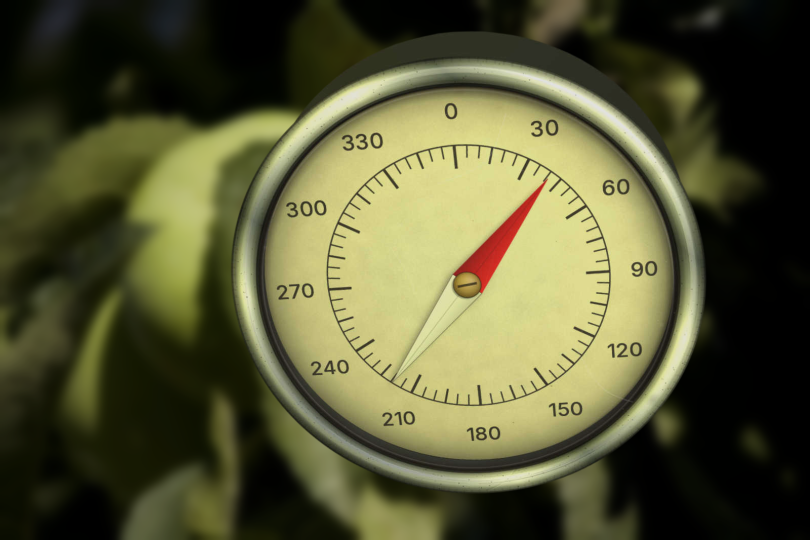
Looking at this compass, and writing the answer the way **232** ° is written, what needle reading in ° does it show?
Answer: **40** °
